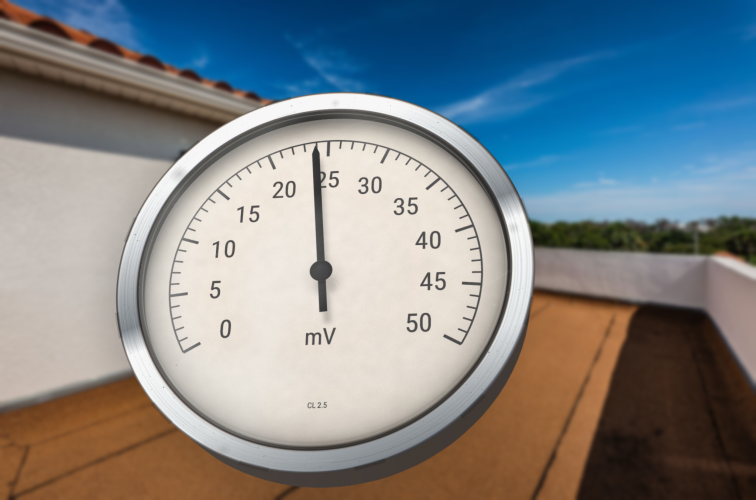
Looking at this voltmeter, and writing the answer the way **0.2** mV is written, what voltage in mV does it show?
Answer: **24** mV
